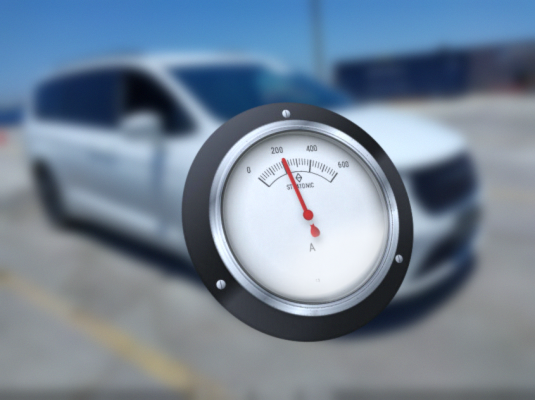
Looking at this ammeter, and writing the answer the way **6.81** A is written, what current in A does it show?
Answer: **200** A
